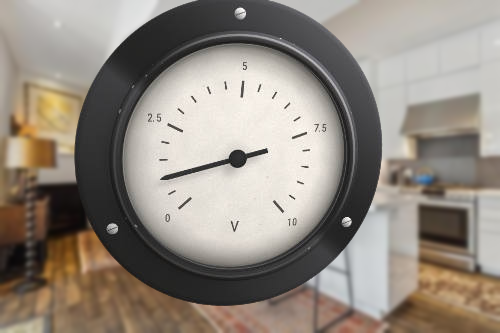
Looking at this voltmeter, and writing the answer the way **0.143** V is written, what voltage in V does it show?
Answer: **1** V
